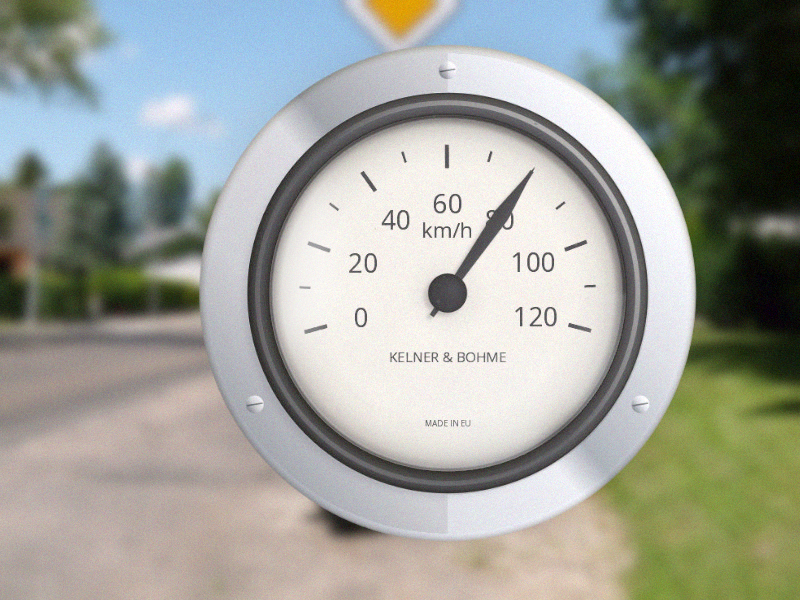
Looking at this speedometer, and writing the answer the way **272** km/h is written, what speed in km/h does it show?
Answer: **80** km/h
